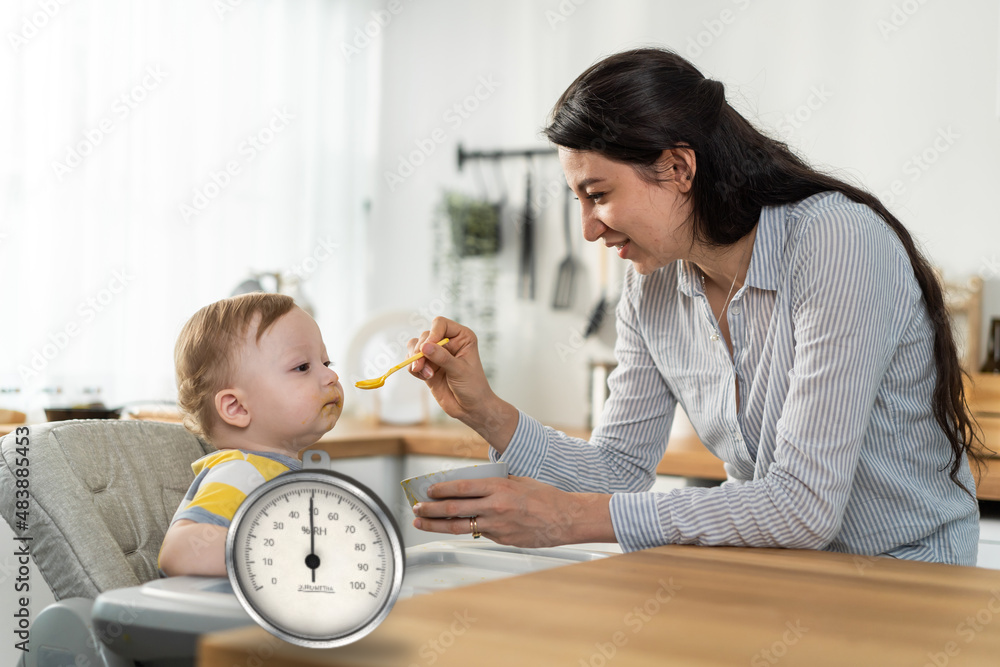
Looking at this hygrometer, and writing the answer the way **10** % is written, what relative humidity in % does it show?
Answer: **50** %
